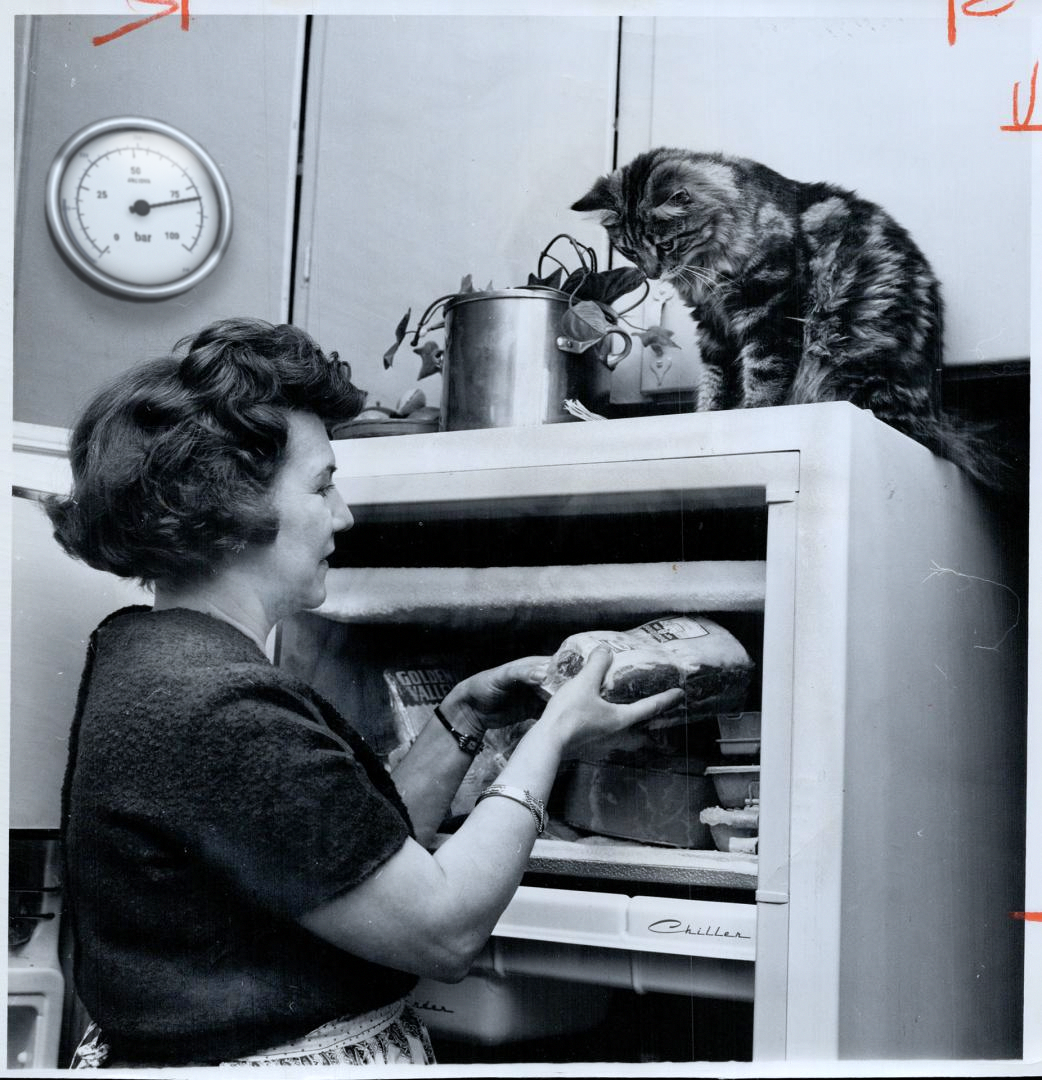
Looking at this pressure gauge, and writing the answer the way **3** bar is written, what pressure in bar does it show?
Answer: **80** bar
